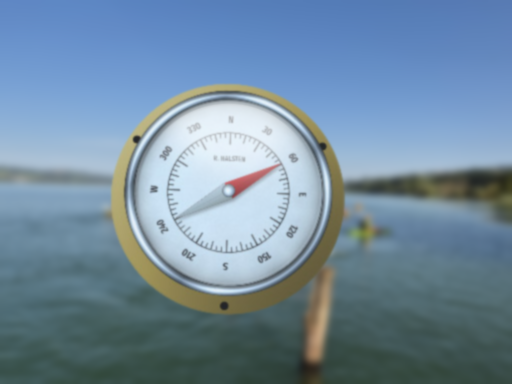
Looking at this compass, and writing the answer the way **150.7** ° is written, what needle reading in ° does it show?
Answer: **60** °
